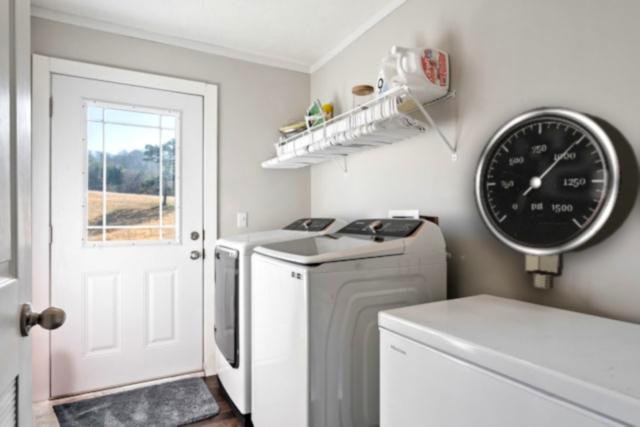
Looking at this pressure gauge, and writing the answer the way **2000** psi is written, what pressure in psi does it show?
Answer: **1000** psi
